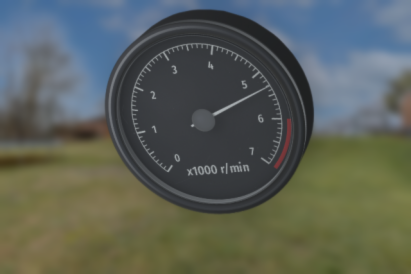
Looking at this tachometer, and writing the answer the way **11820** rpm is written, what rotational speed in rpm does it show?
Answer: **5300** rpm
